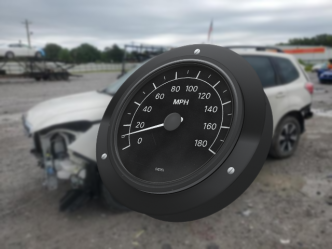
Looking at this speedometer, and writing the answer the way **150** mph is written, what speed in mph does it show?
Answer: **10** mph
